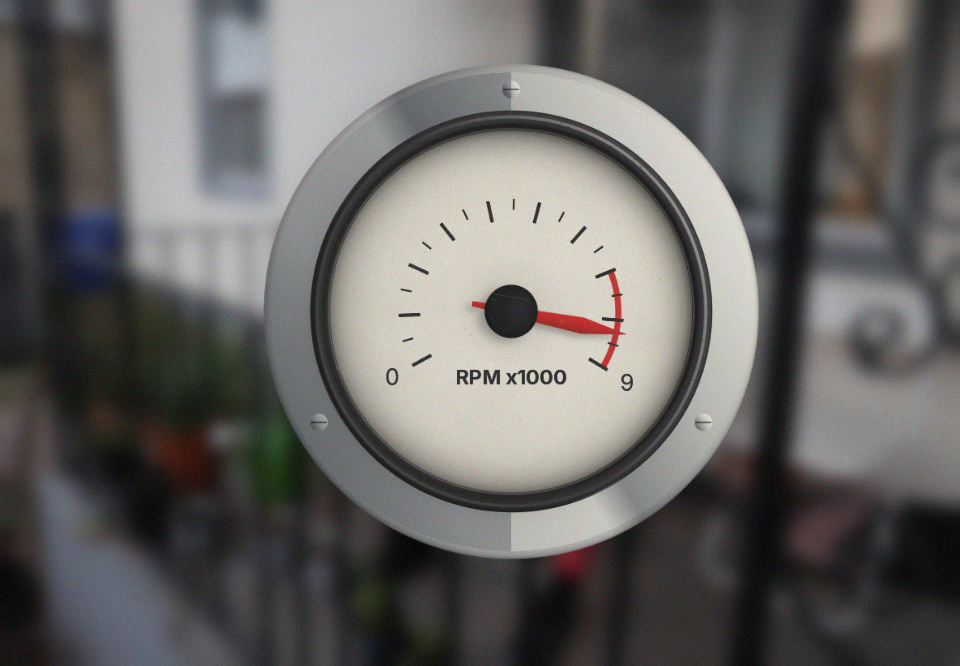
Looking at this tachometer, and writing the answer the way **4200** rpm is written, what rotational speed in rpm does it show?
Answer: **8250** rpm
